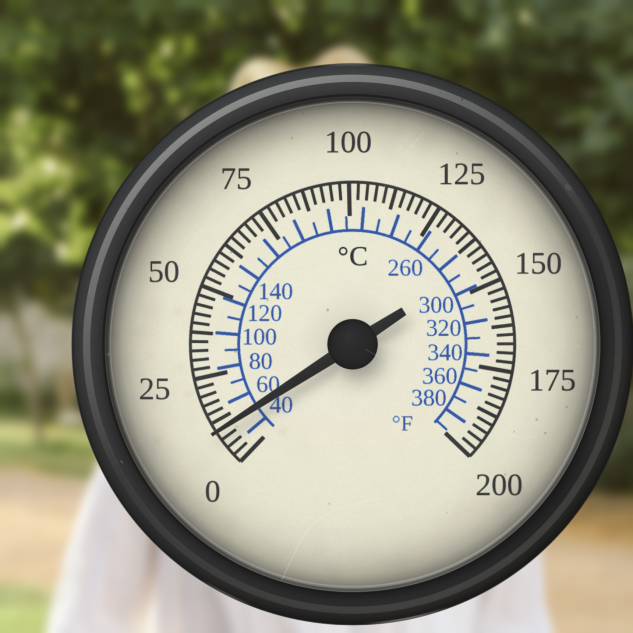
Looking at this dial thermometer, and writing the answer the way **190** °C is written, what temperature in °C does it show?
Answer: **10** °C
